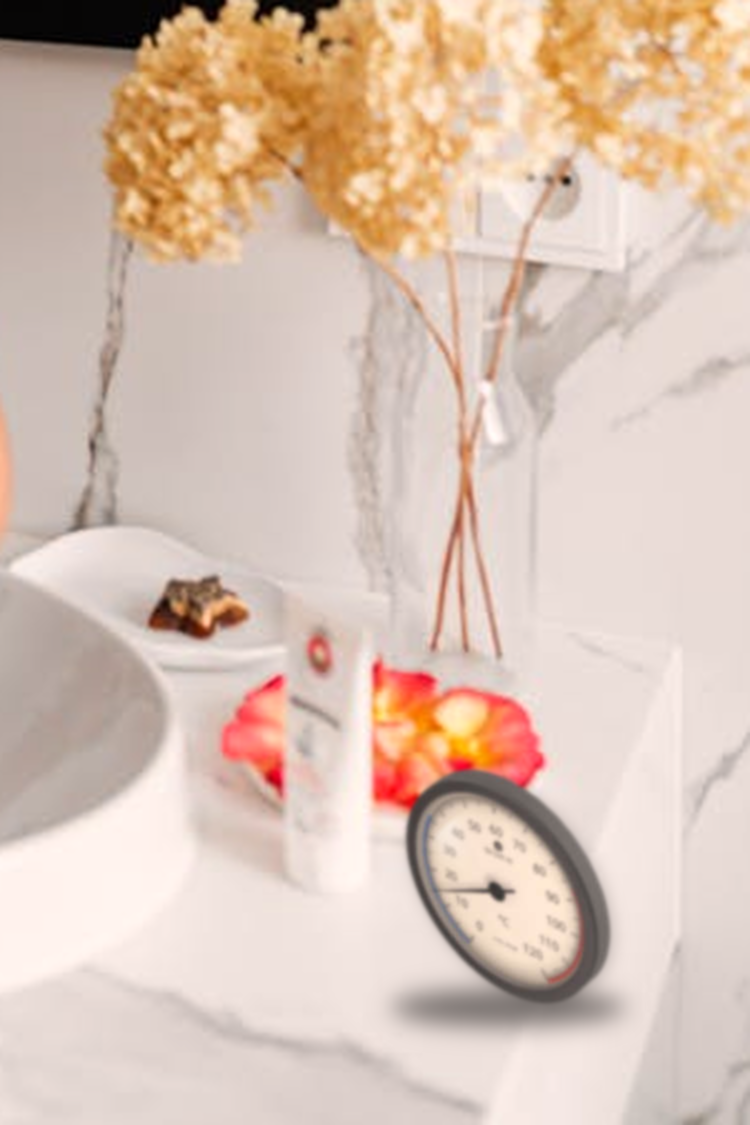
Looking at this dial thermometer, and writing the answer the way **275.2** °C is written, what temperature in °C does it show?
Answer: **15** °C
